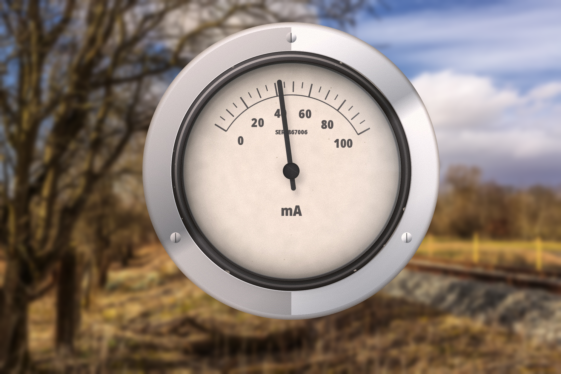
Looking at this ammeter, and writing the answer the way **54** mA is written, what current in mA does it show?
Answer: **42.5** mA
